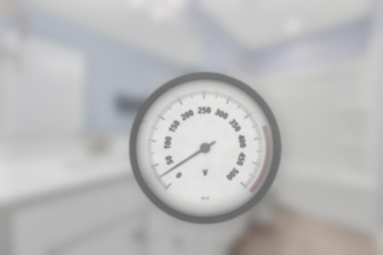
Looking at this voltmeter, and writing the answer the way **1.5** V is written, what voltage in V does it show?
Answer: **25** V
